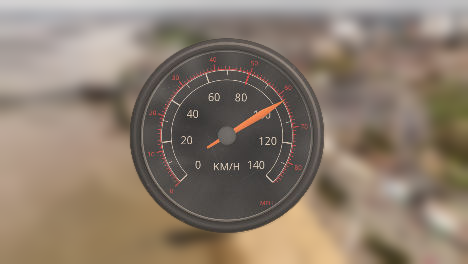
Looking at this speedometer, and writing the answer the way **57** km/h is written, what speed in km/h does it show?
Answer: **100** km/h
